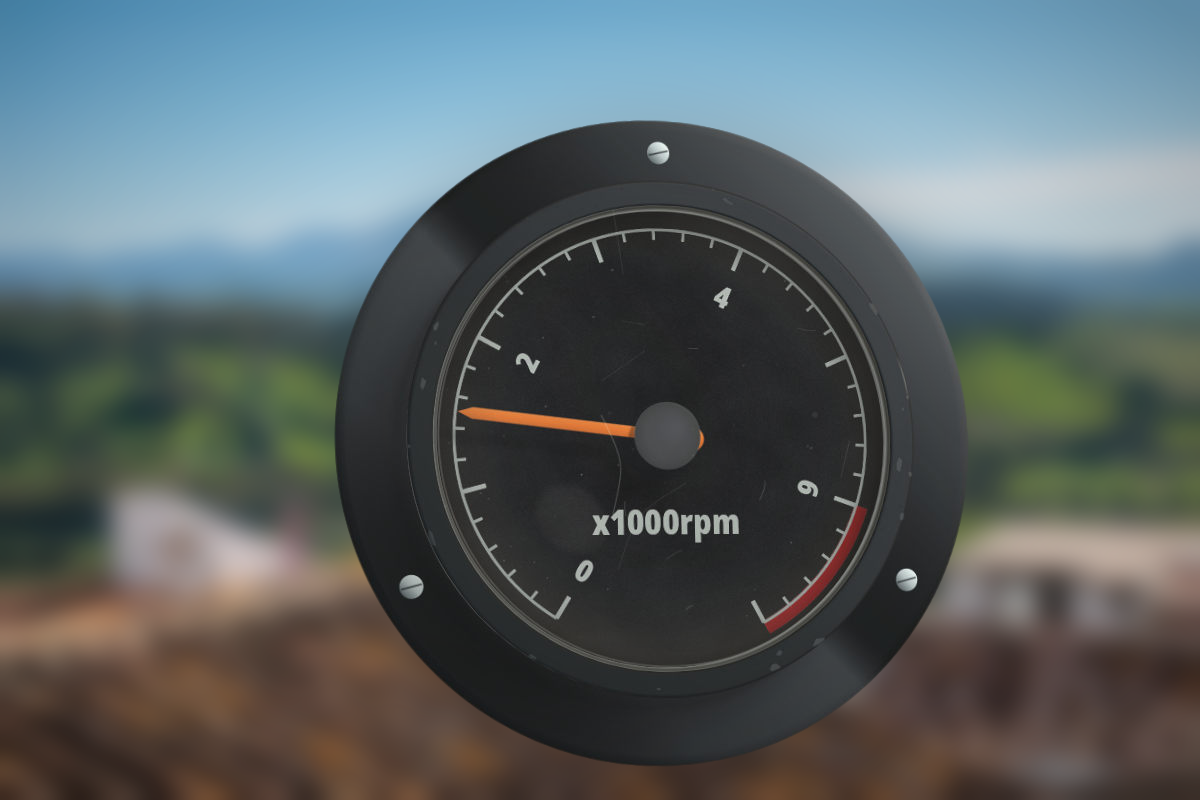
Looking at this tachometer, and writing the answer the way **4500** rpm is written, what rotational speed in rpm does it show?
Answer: **1500** rpm
